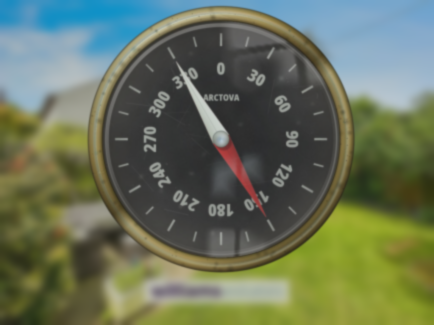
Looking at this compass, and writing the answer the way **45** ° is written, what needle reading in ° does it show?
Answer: **150** °
